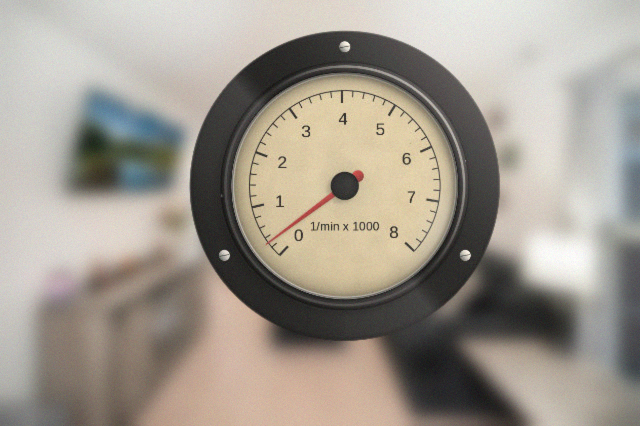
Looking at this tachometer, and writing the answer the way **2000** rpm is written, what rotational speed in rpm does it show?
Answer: **300** rpm
